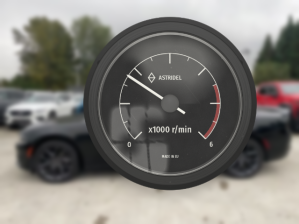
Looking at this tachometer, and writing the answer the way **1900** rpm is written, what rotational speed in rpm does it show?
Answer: **1750** rpm
